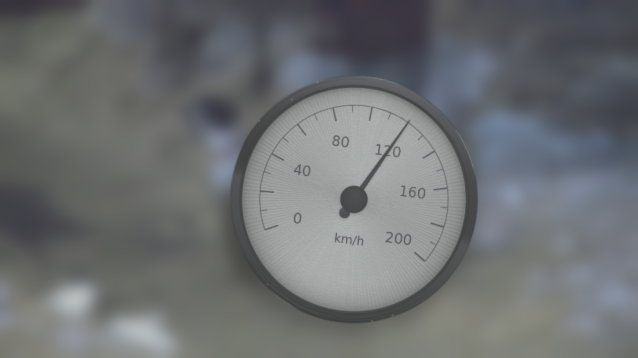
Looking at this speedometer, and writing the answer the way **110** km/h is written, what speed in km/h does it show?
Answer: **120** km/h
